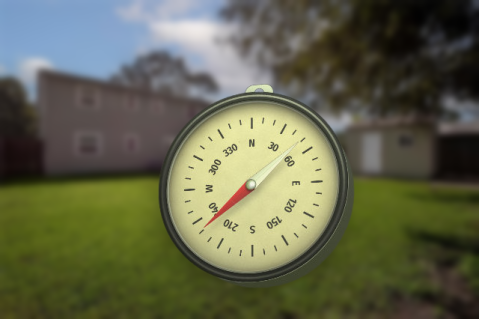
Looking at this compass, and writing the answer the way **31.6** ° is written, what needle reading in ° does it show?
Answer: **230** °
